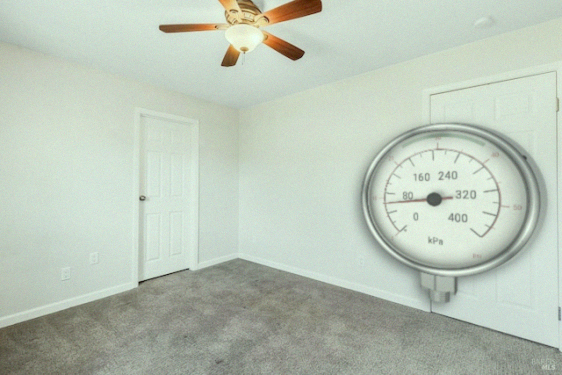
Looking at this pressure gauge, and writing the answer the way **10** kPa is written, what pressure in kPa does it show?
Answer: **60** kPa
